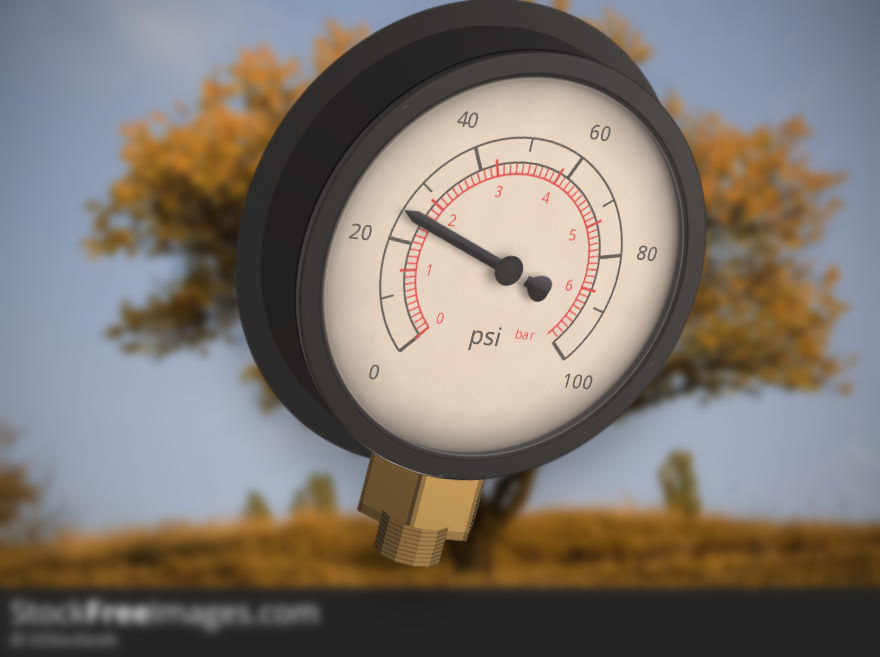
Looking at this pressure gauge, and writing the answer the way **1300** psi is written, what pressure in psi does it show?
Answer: **25** psi
